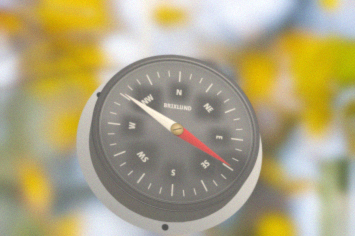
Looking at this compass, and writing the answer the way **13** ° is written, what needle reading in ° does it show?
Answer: **120** °
